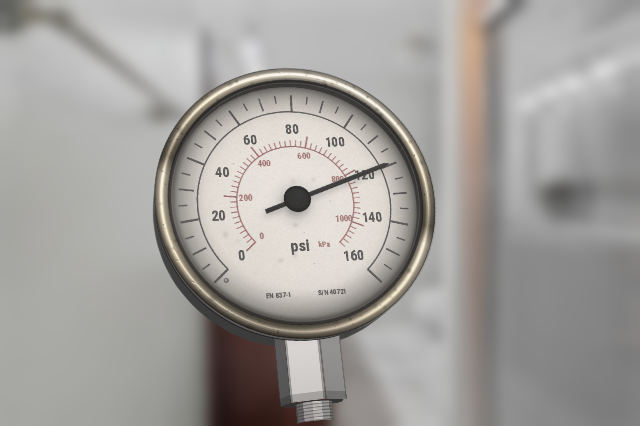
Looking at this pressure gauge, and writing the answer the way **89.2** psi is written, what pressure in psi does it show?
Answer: **120** psi
